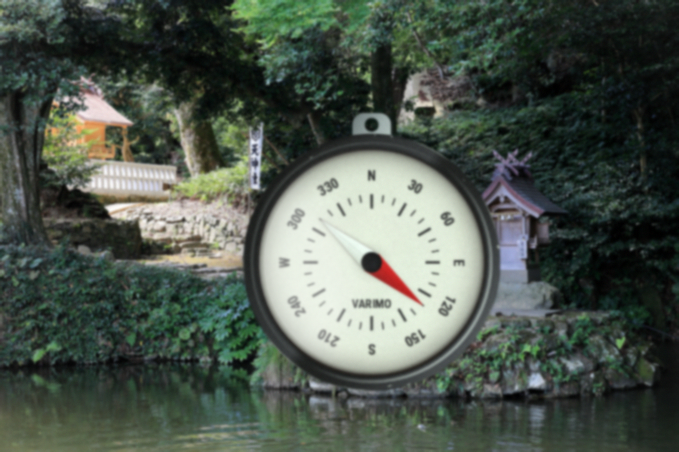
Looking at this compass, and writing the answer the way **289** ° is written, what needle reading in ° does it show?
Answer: **130** °
